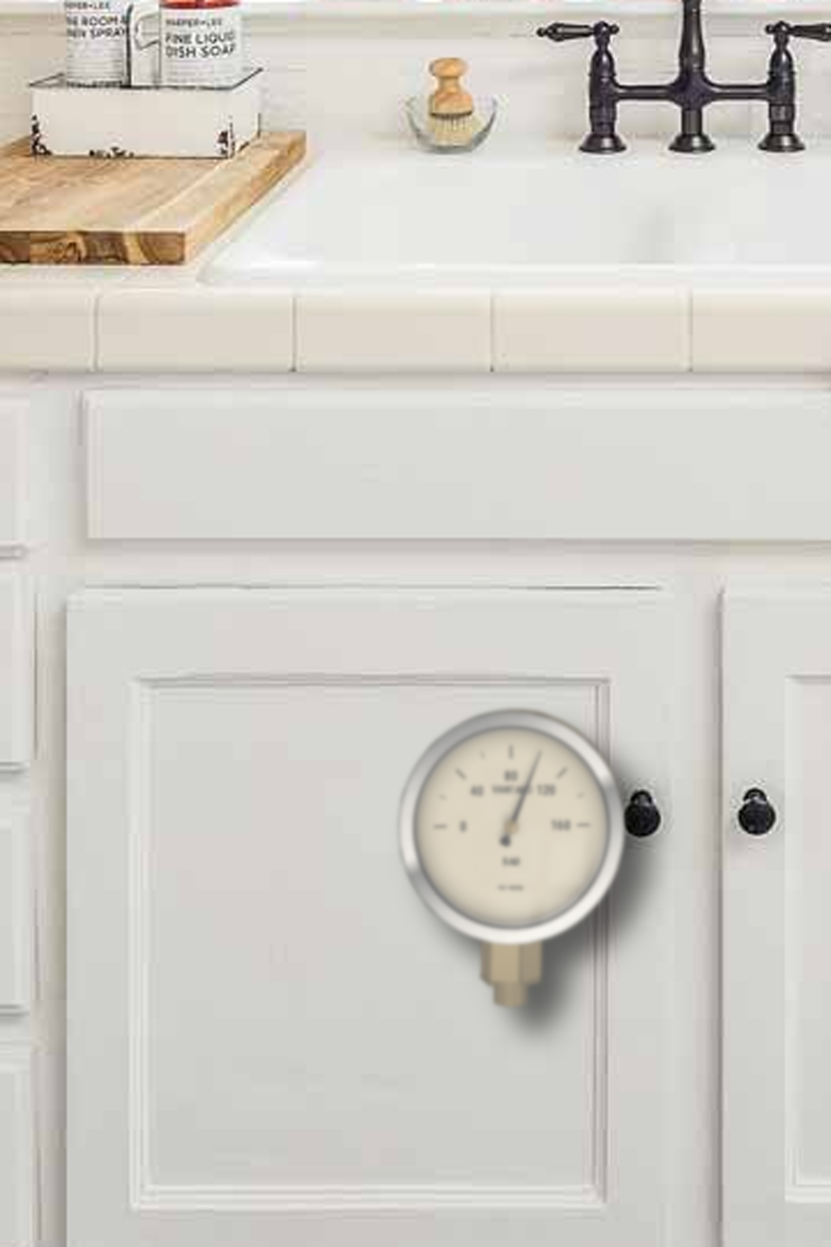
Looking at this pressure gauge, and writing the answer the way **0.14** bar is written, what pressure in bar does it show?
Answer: **100** bar
